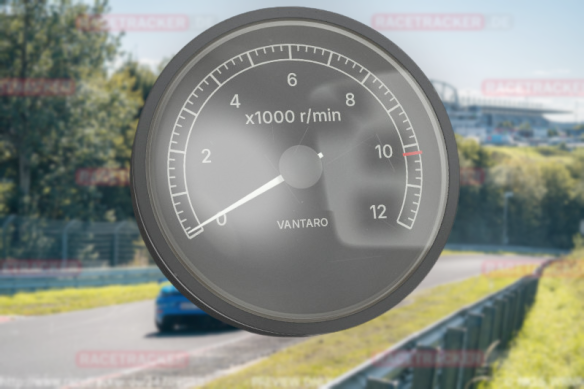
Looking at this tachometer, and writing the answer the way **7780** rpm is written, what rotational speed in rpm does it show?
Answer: **100** rpm
